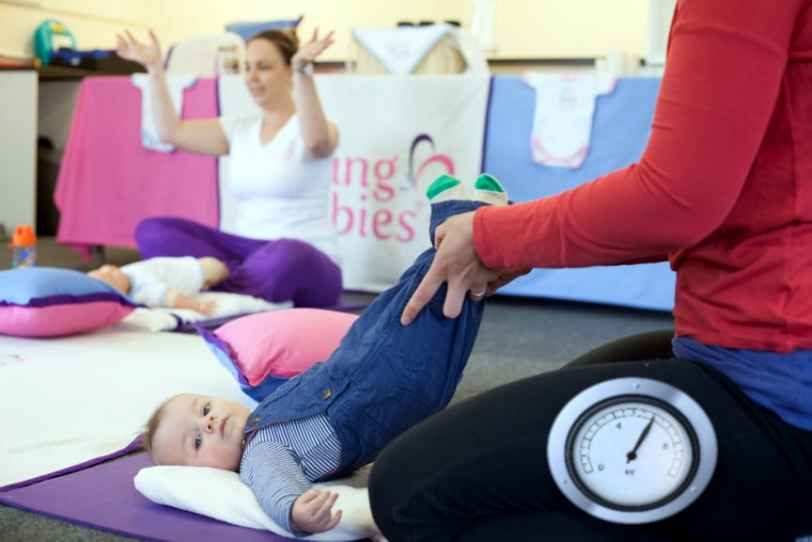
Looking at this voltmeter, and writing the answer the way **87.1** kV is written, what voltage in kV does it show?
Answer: **6** kV
